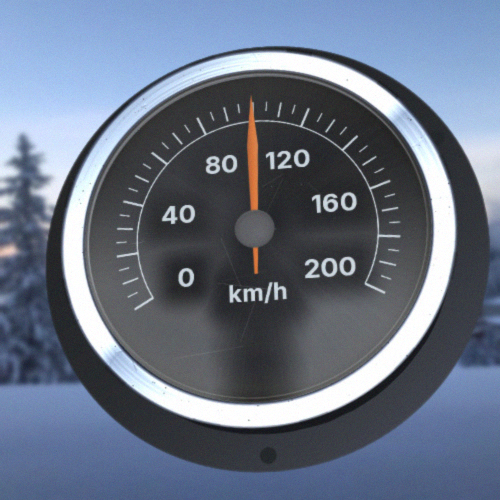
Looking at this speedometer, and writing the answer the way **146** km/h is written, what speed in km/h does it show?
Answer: **100** km/h
